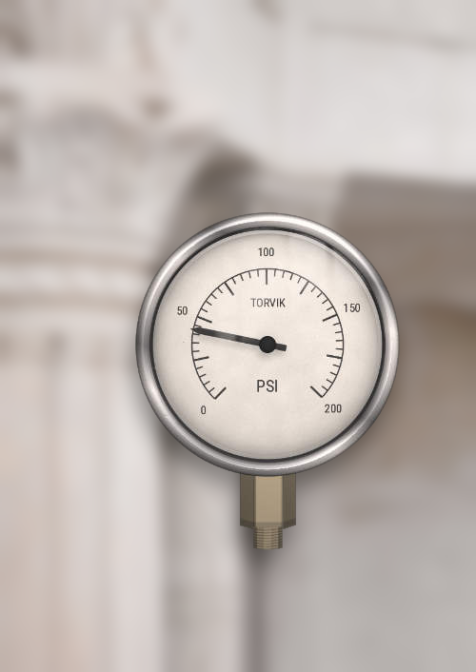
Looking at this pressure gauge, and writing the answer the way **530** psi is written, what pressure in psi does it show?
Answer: **42.5** psi
